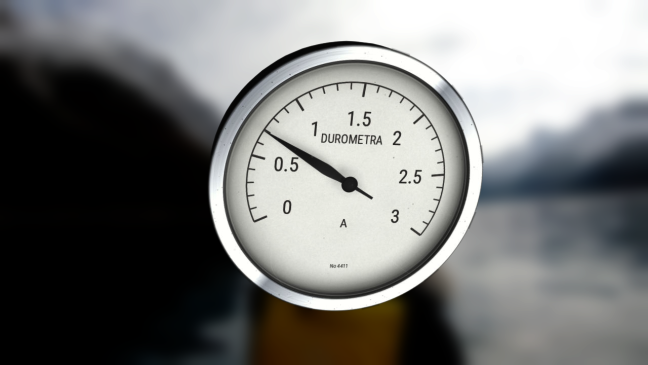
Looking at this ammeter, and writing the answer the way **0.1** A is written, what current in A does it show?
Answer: **0.7** A
